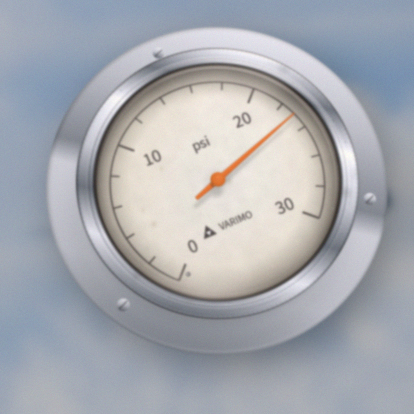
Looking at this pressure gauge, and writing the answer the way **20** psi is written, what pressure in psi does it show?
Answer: **23** psi
